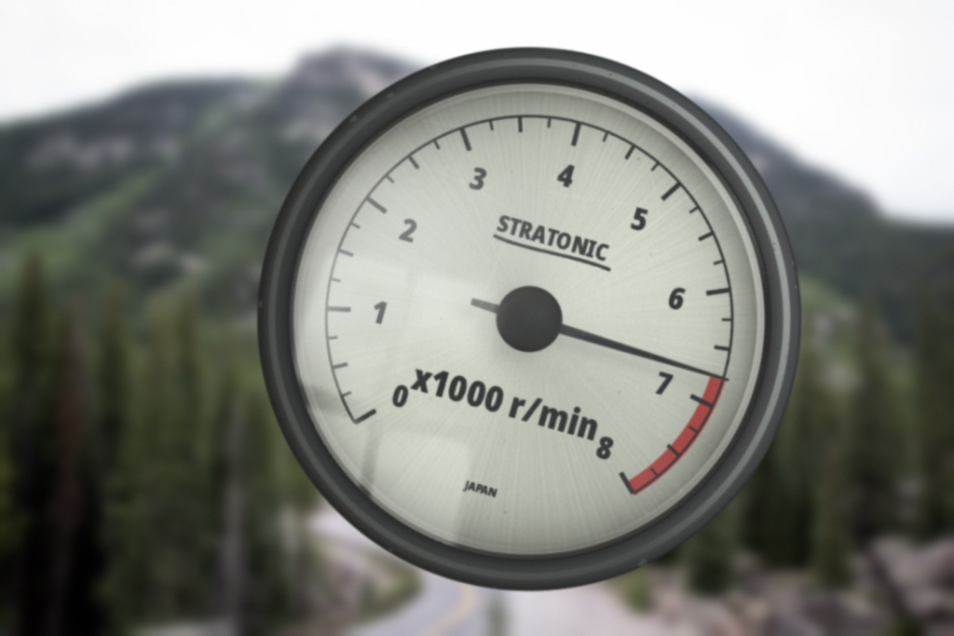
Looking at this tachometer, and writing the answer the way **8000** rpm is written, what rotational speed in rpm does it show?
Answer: **6750** rpm
